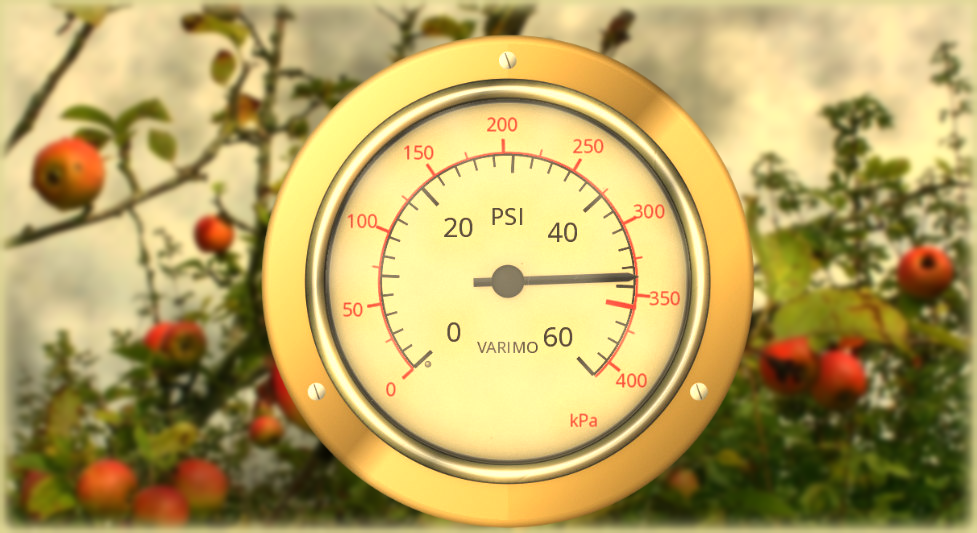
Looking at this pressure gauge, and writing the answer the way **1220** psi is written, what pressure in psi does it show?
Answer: **49** psi
